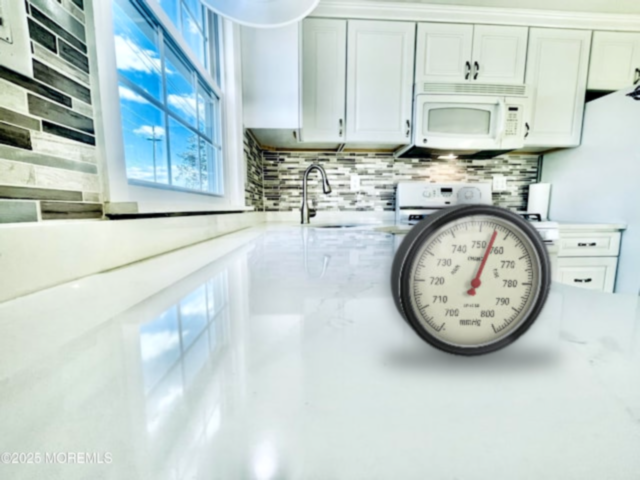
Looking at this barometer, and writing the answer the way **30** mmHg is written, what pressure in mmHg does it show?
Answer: **755** mmHg
